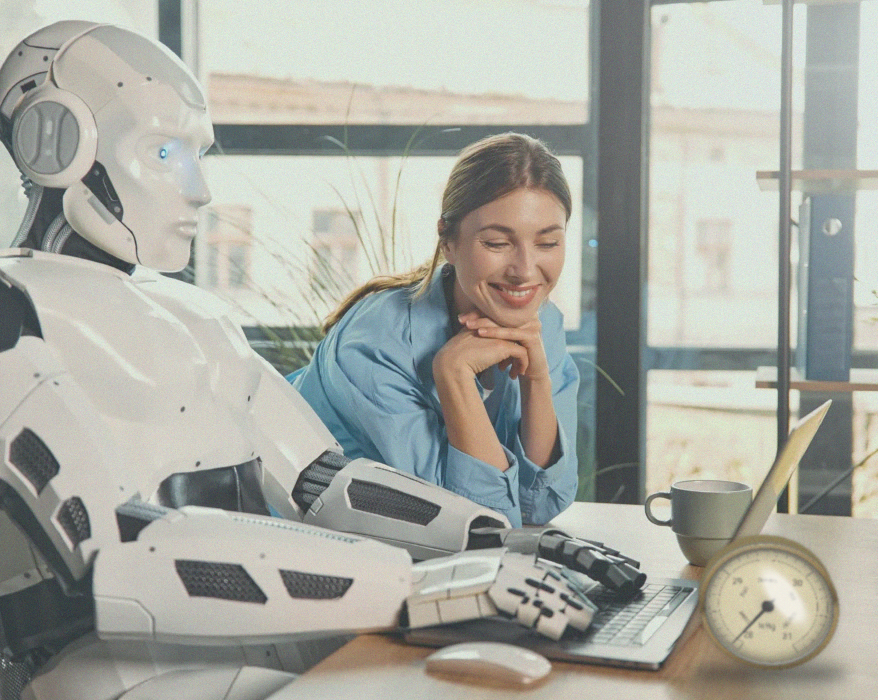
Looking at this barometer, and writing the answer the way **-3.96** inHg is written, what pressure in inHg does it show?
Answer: **28.1** inHg
